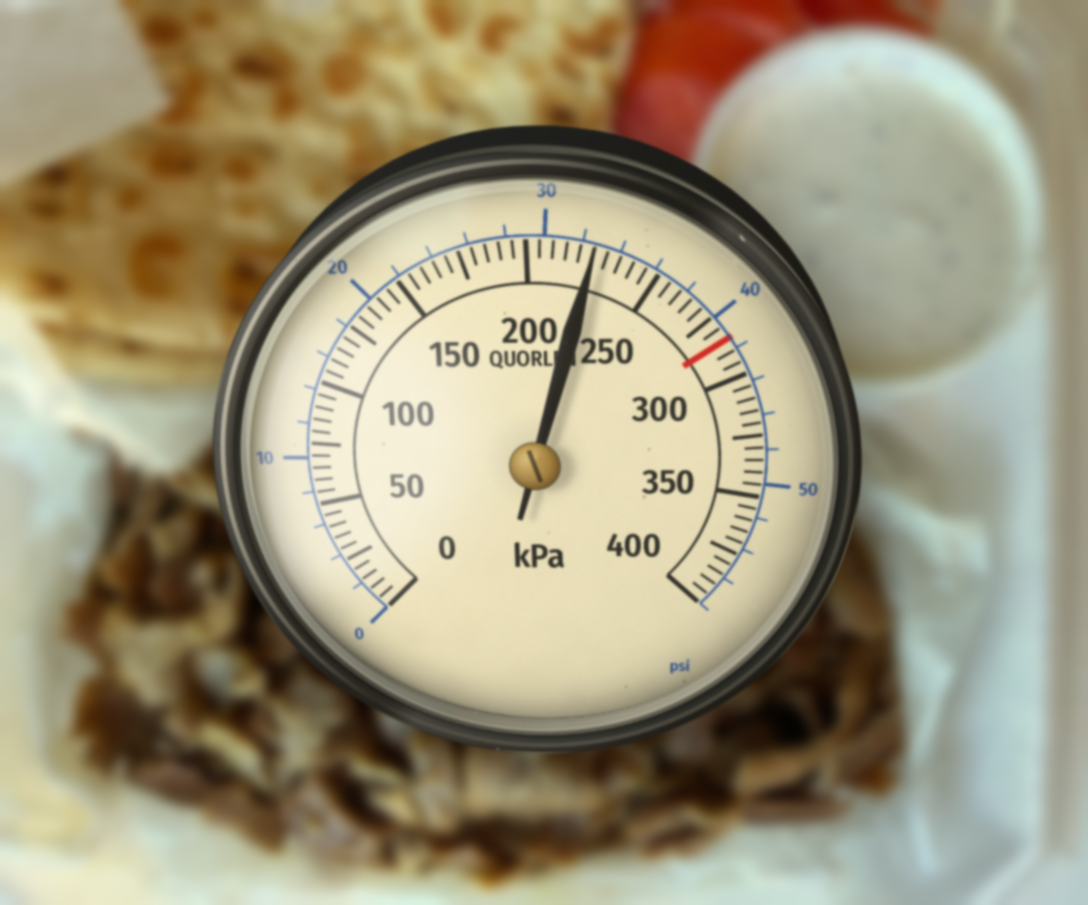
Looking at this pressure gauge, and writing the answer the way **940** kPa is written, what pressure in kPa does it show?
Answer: **225** kPa
